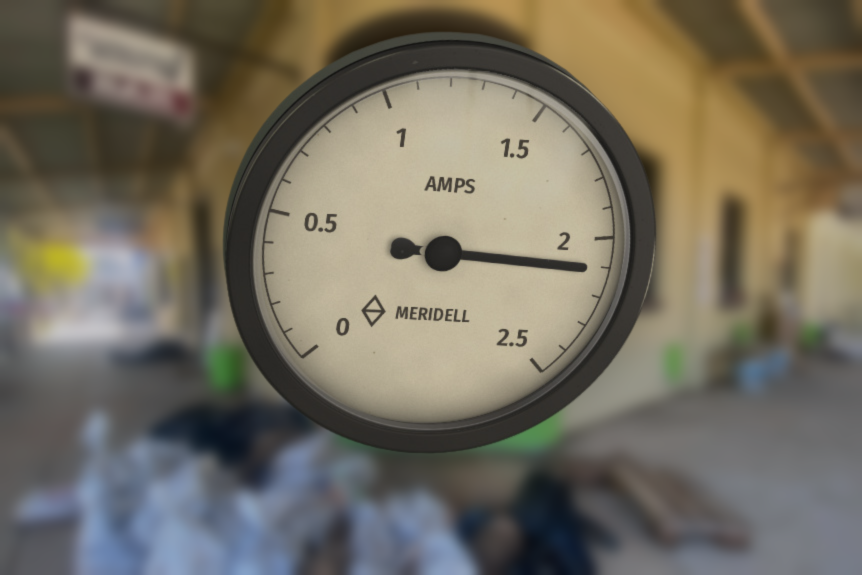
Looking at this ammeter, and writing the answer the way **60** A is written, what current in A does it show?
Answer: **2.1** A
